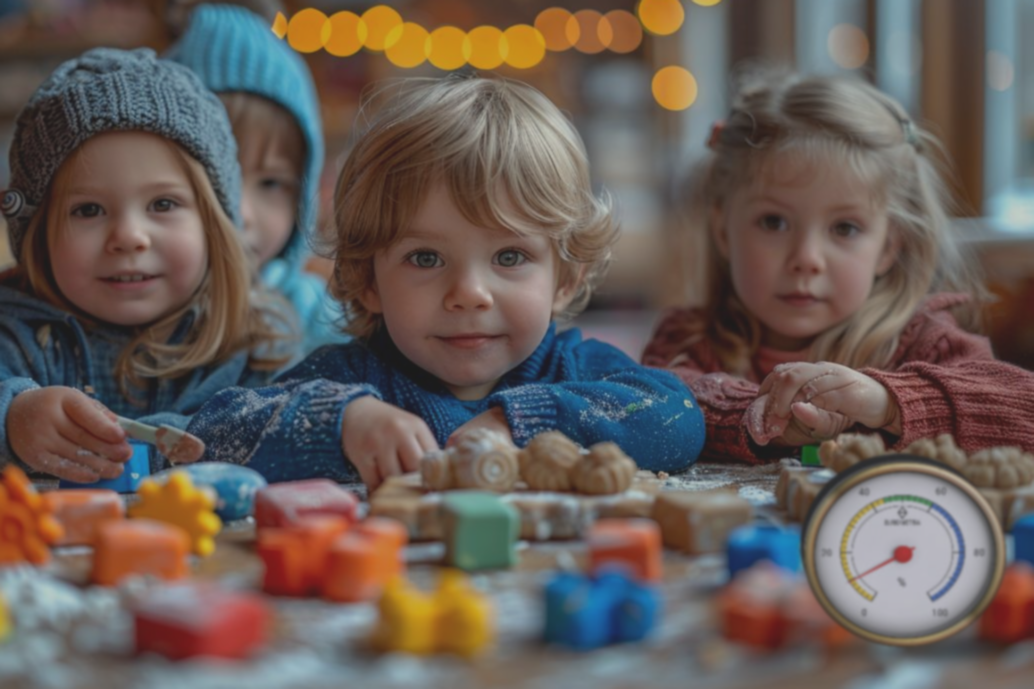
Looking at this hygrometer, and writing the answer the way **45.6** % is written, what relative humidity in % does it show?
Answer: **10** %
